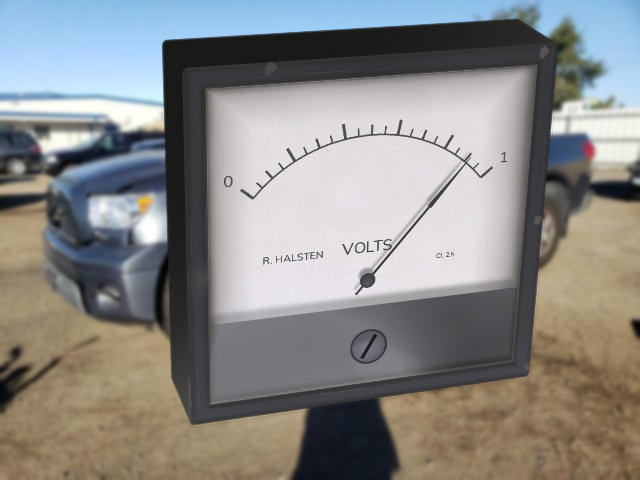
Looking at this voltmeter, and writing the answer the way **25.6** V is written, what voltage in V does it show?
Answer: **0.9** V
